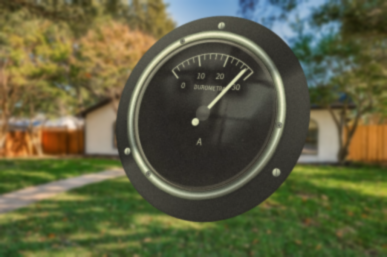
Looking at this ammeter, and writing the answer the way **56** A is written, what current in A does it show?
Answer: **28** A
